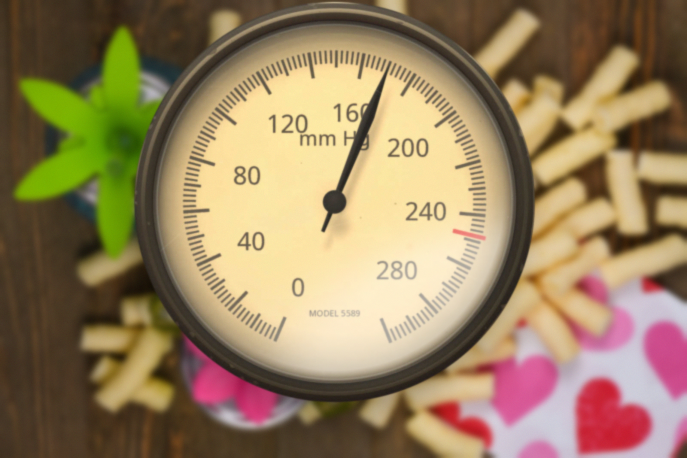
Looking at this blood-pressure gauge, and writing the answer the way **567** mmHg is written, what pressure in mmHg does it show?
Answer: **170** mmHg
